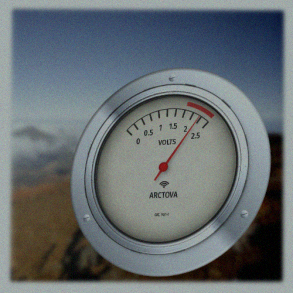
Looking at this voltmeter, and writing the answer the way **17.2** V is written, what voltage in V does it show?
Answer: **2.25** V
